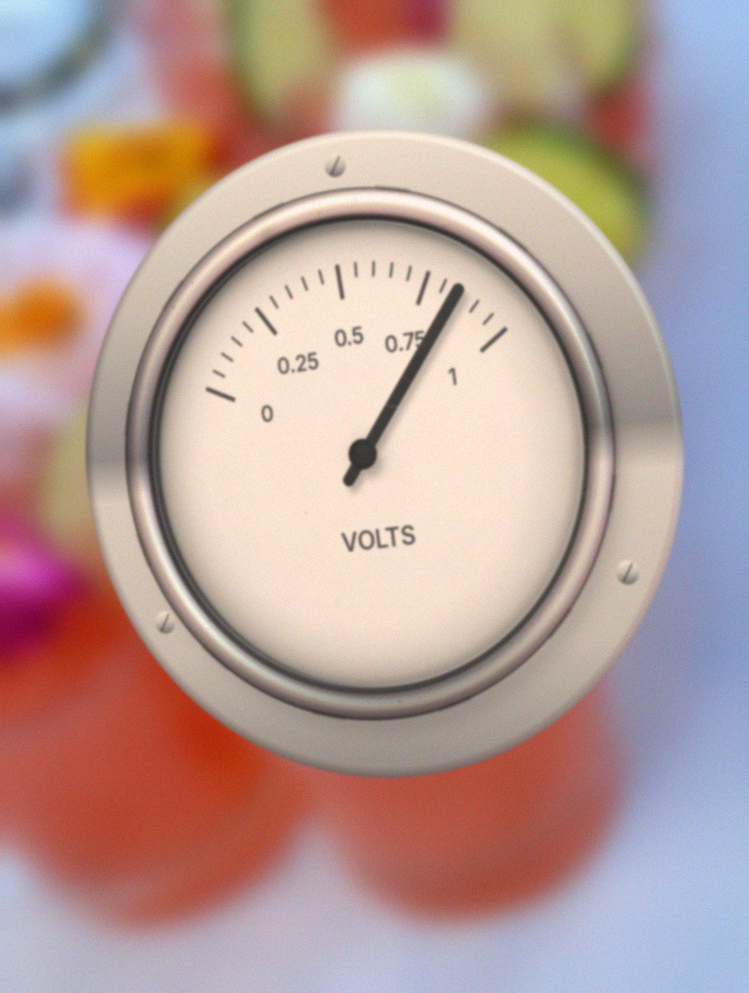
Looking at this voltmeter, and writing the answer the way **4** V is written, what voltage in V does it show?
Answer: **0.85** V
